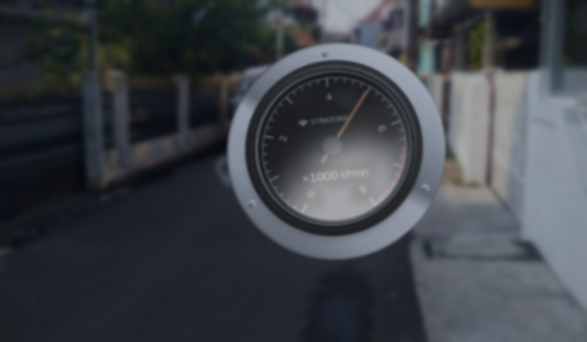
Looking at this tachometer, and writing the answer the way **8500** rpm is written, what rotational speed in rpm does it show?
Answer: **5000** rpm
